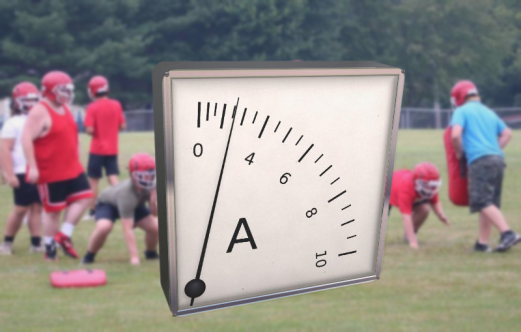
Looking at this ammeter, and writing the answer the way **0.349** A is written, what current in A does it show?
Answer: **2.5** A
